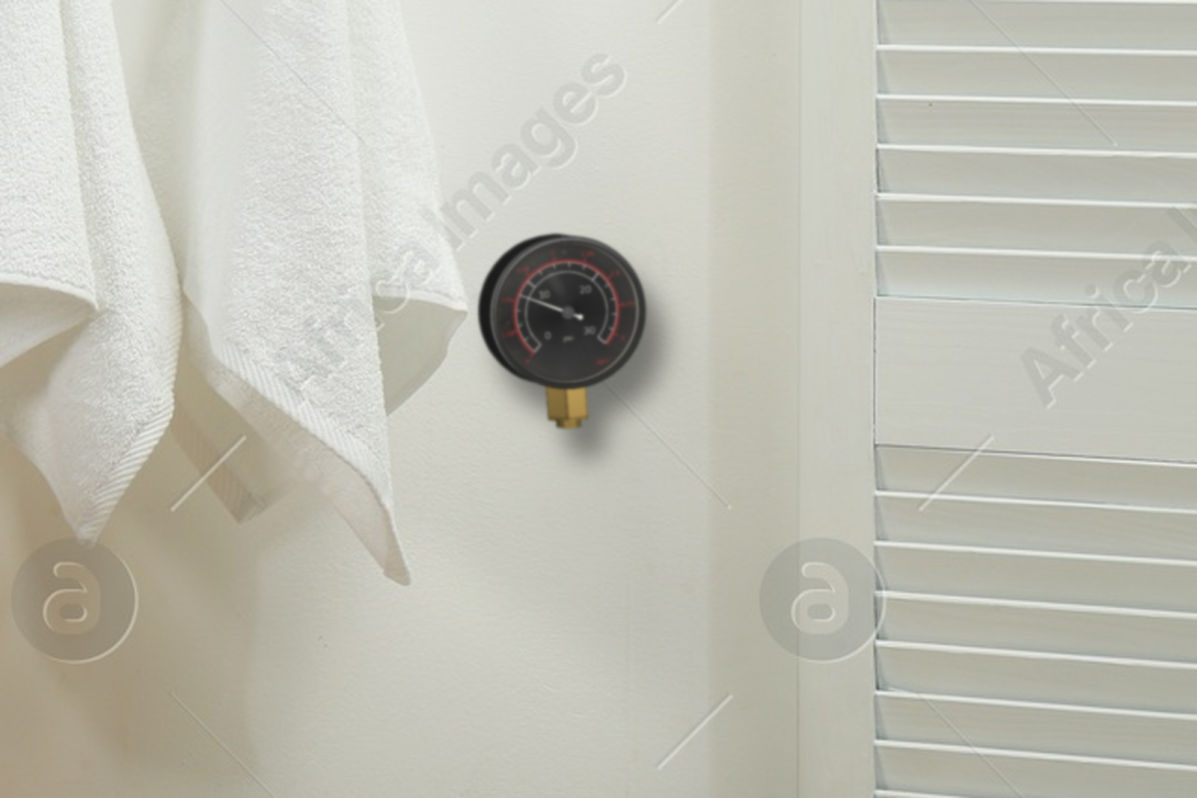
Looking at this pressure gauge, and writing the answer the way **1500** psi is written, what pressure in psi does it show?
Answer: **8** psi
